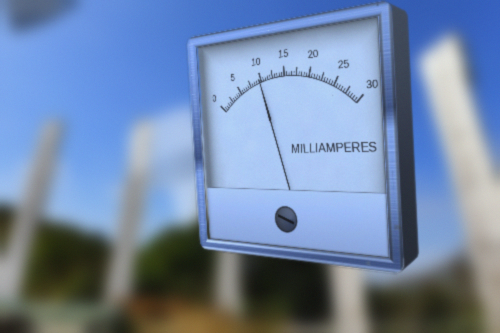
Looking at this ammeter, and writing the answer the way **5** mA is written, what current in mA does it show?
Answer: **10** mA
